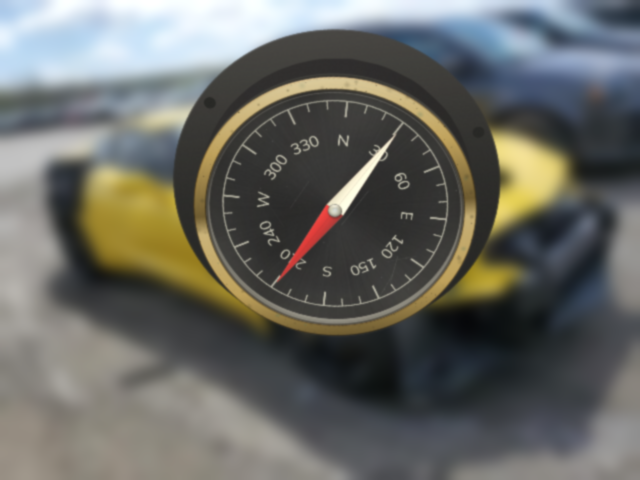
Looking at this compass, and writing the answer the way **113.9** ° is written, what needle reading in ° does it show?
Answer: **210** °
